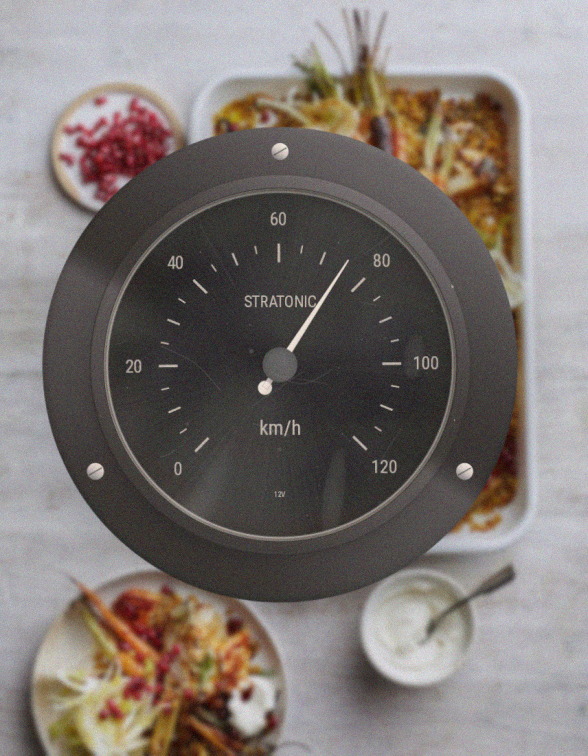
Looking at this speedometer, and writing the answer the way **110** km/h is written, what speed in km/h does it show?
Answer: **75** km/h
